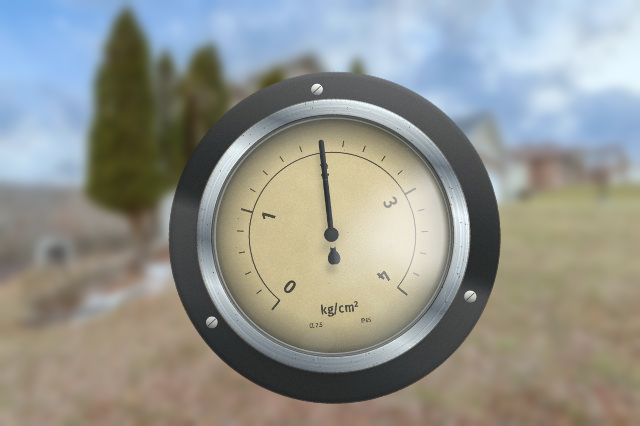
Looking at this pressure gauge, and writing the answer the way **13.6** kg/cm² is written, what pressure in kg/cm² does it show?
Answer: **2** kg/cm²
